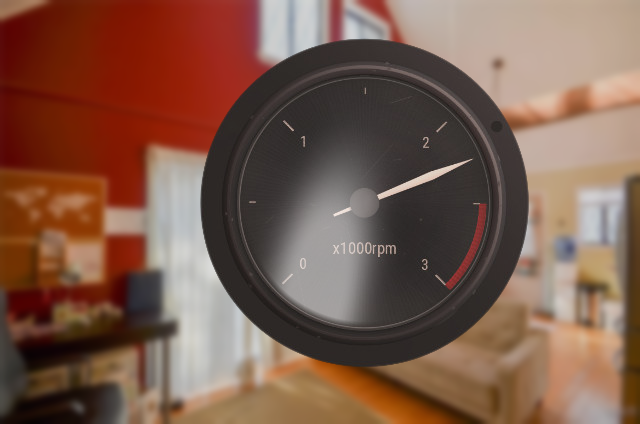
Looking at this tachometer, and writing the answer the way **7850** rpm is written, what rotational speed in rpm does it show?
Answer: **2250** rpm
